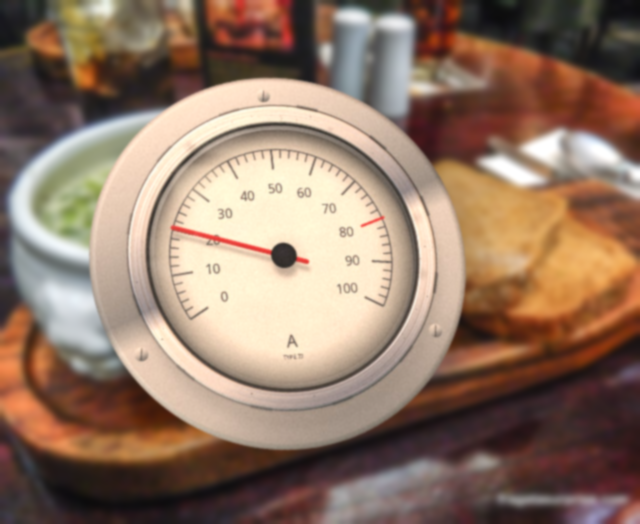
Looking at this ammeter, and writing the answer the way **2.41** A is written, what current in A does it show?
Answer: **20** A
